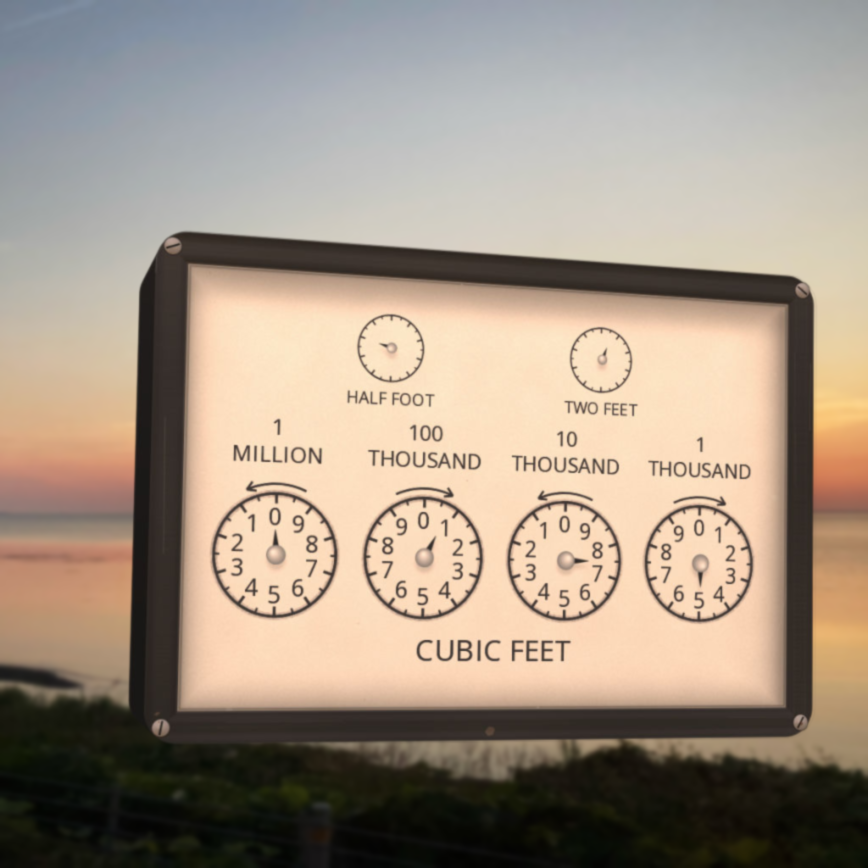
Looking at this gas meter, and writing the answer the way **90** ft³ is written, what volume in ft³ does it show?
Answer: **7500** ft³
